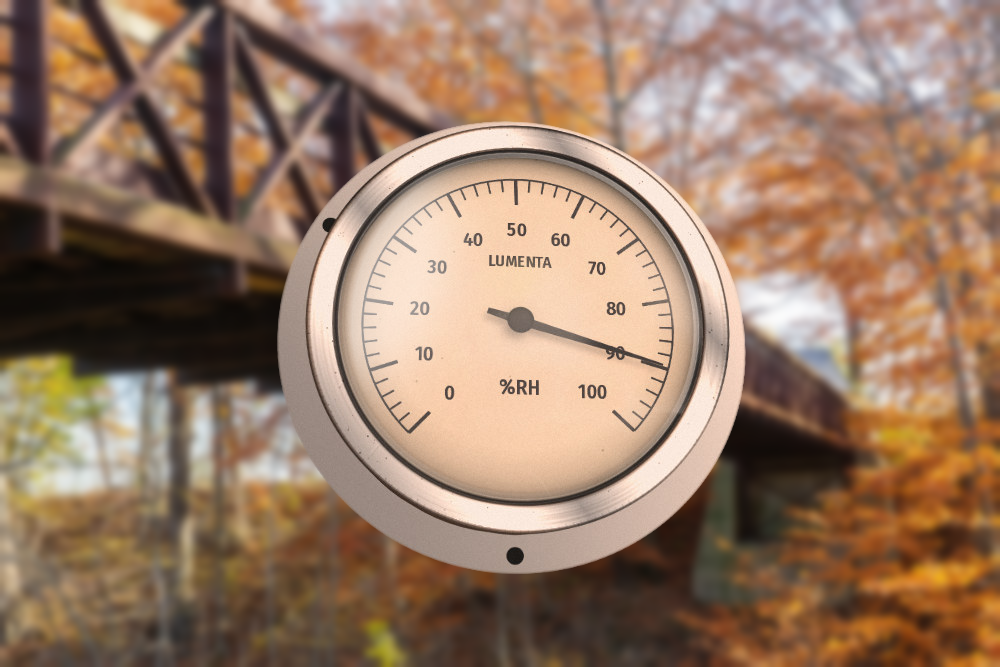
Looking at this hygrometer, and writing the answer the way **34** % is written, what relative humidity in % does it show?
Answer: **90** %
